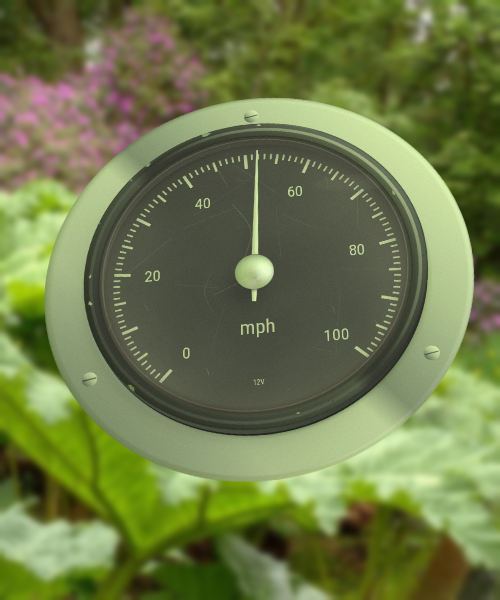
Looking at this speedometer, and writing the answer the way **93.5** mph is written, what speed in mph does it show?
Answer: **52** mph
